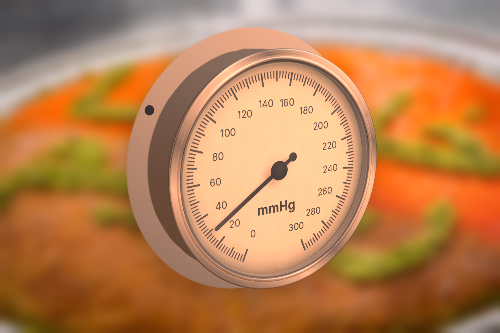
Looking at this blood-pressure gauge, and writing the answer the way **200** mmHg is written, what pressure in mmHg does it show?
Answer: **30** mmHg
